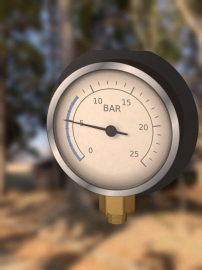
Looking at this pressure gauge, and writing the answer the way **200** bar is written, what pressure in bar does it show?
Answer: **5** bar
